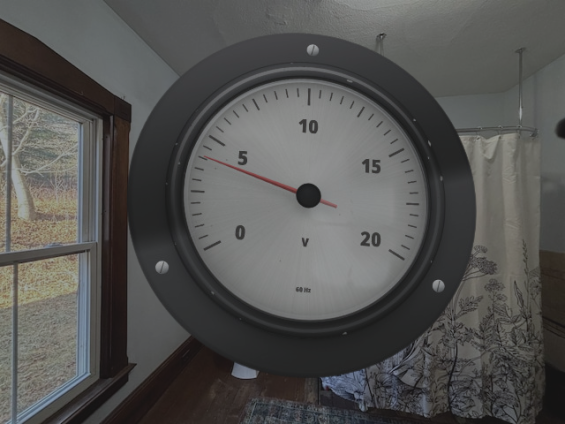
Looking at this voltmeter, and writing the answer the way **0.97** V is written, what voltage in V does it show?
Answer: **4** V
